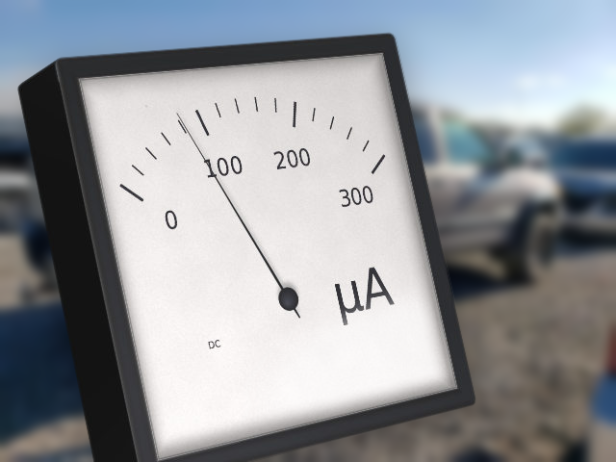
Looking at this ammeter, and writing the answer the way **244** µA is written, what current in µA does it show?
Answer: **80** µA
